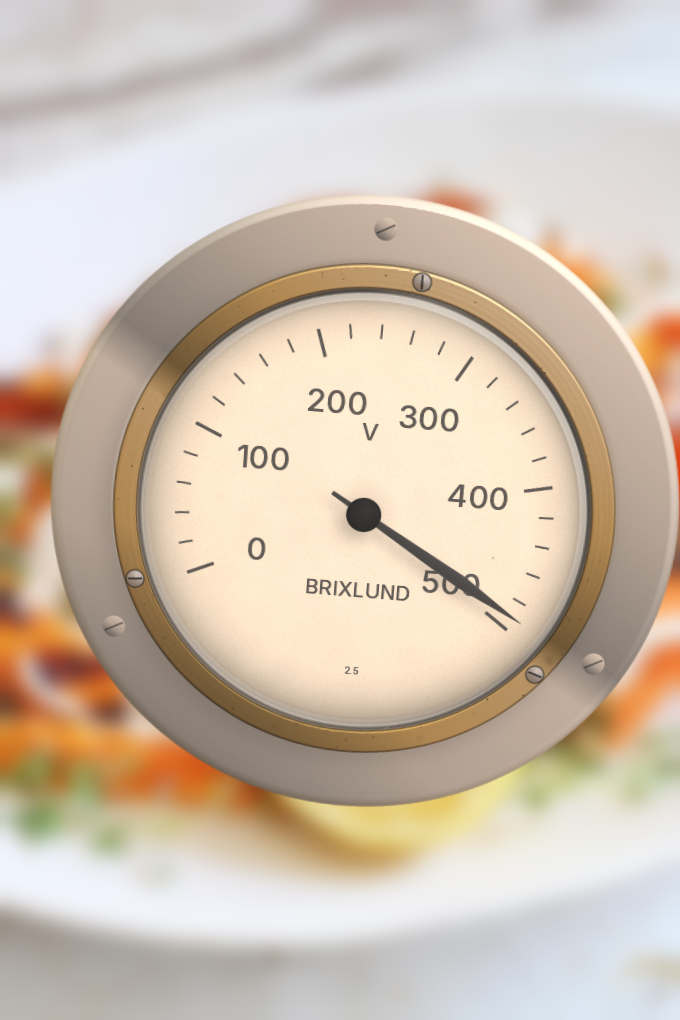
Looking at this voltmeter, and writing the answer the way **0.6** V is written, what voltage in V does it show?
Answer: **490** V
